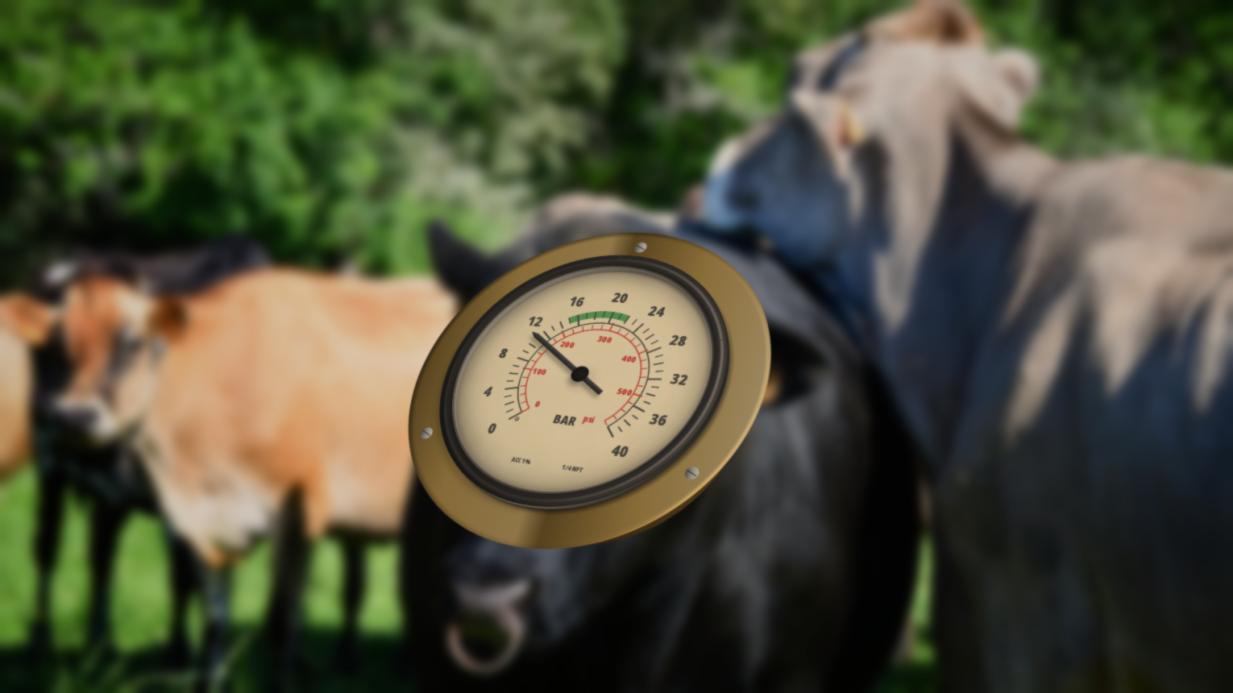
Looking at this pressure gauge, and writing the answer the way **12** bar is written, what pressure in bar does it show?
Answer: **11** bar
